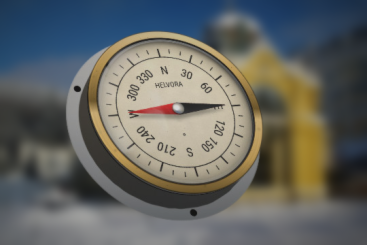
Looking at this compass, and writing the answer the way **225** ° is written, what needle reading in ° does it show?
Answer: **270** °
